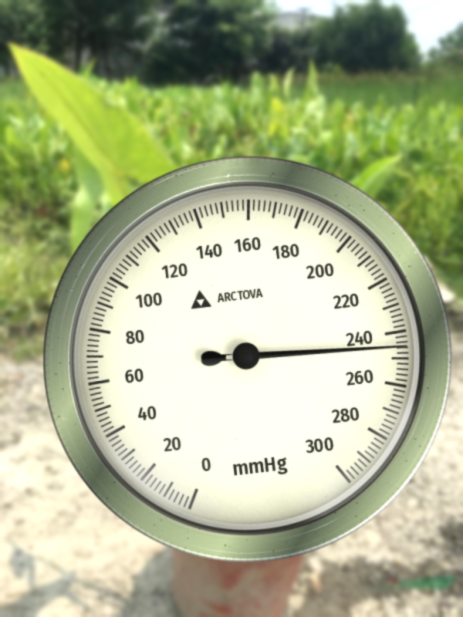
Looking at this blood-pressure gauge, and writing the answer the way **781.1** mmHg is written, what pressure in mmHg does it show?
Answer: **246** mmHg
